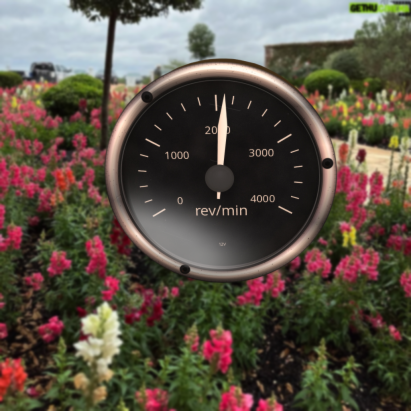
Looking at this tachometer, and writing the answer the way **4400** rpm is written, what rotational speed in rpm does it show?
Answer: **2100** rpm
